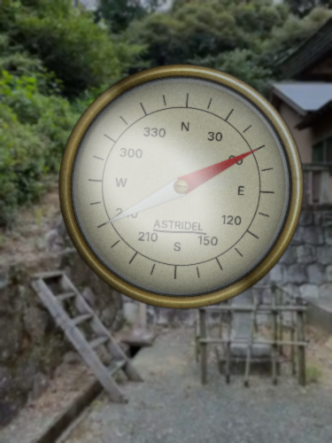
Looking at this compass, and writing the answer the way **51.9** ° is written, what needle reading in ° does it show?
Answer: **60** °
